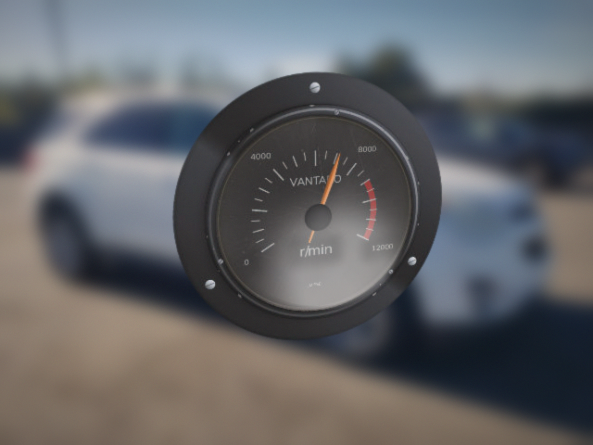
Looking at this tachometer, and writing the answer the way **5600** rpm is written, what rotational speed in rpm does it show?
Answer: **7000** rpm
